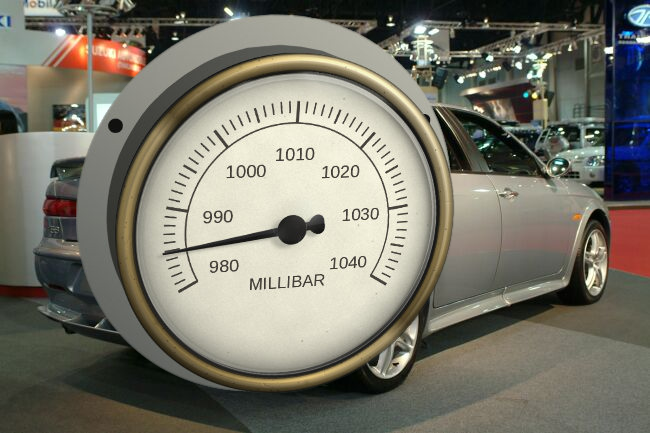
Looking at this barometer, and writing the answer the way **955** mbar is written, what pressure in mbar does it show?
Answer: **985** mbar
